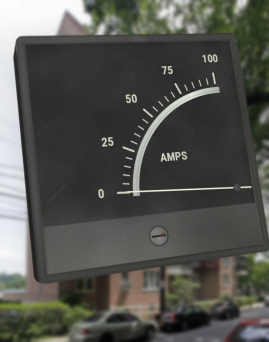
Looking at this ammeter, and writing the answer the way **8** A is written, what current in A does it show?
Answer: **0** A
